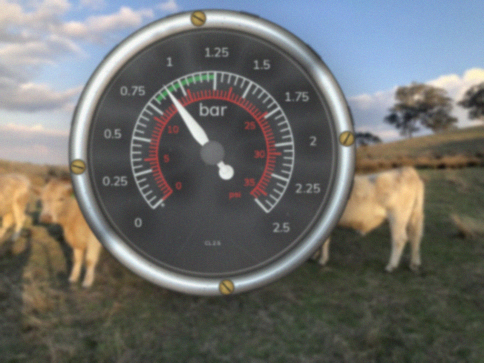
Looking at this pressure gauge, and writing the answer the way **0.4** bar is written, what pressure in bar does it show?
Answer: **0.9** bar
